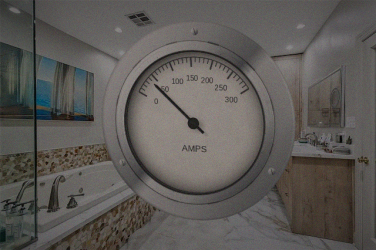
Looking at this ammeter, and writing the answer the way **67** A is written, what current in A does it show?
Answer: **40** A
